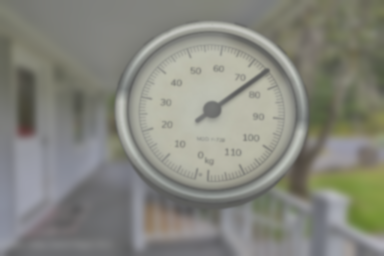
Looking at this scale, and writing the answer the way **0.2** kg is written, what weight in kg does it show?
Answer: **75** kg
